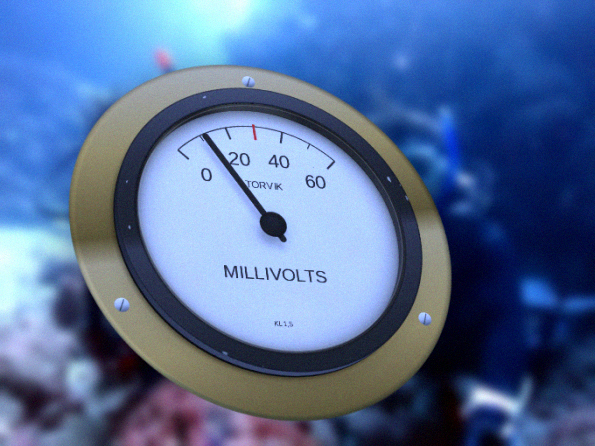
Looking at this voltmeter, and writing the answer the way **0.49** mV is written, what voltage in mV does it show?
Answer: **10** mV
